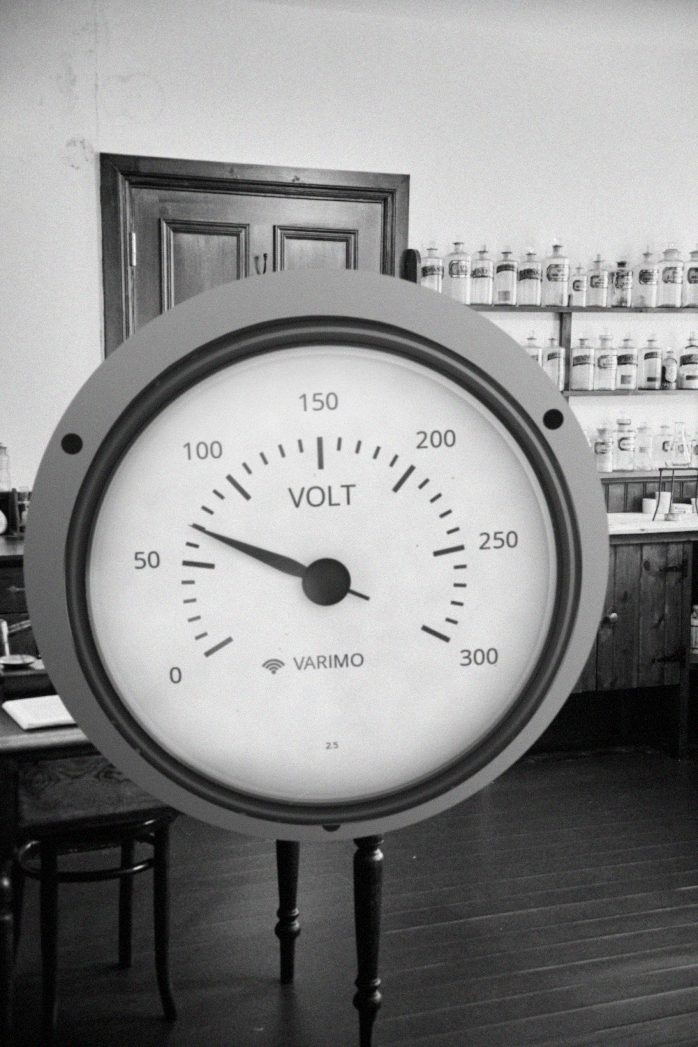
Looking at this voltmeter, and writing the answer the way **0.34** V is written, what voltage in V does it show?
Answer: **70** V
